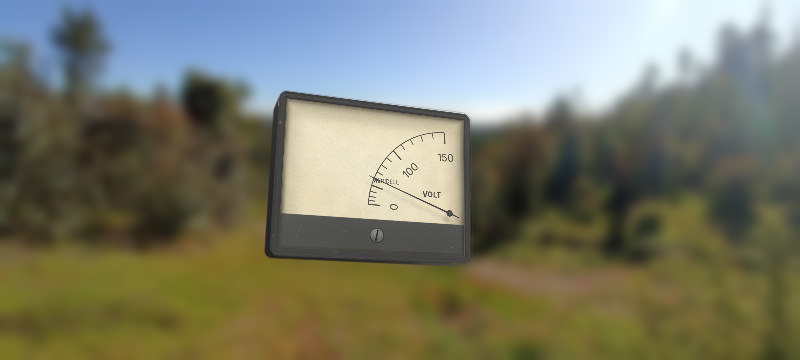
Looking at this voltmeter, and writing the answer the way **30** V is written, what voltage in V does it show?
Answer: **60** V
